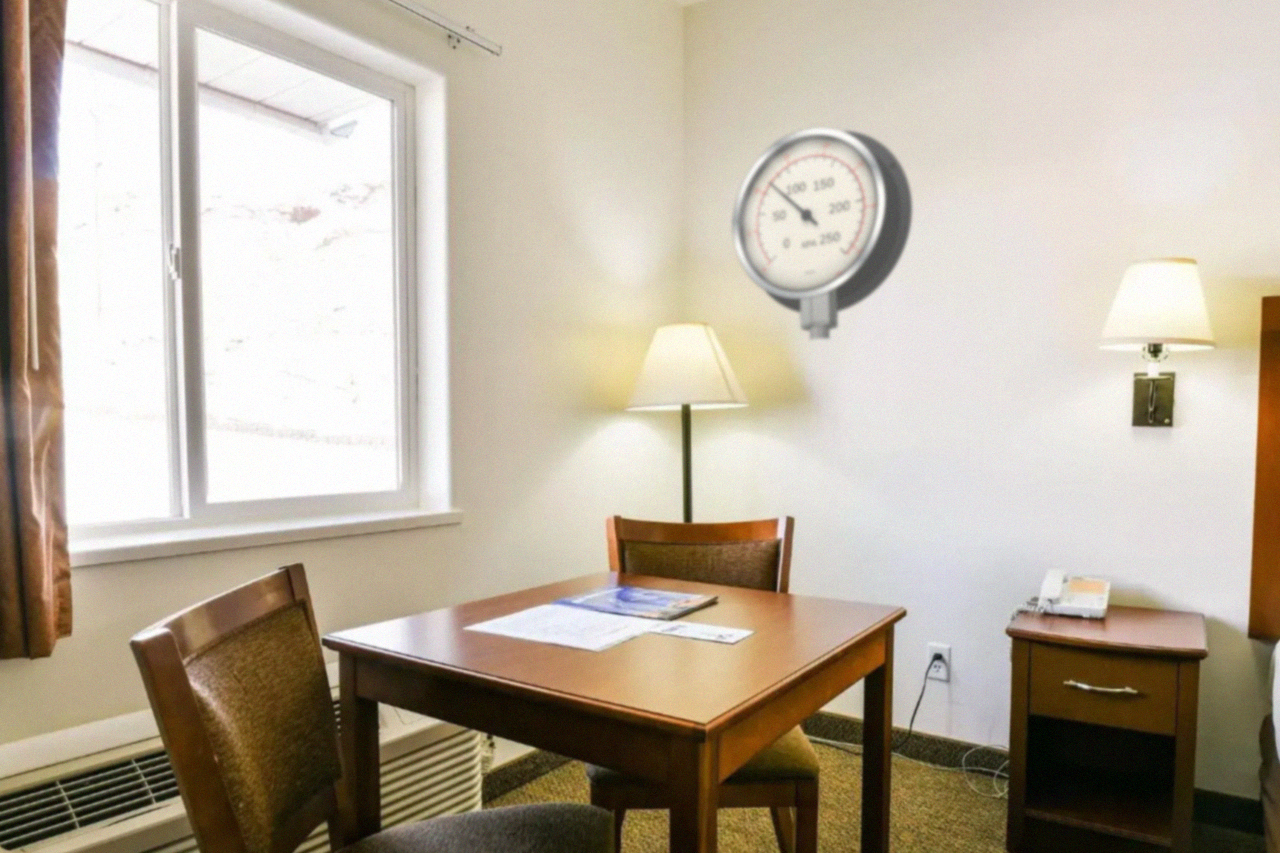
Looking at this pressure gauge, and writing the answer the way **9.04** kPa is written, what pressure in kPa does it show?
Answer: **80** kPa
